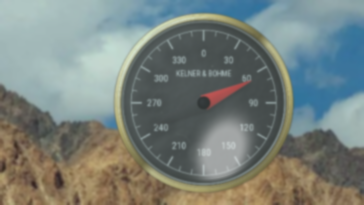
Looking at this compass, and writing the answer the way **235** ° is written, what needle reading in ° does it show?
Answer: **65** °
